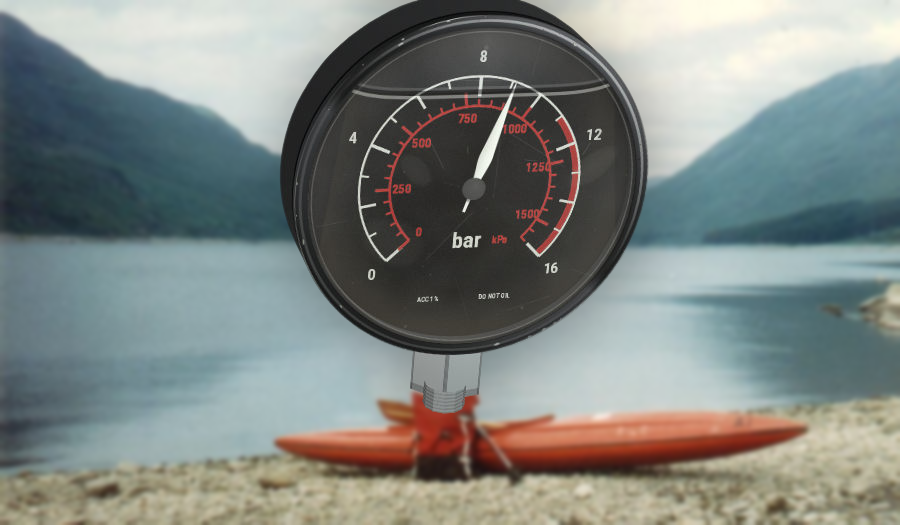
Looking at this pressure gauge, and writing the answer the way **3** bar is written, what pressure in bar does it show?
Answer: **9** bar
